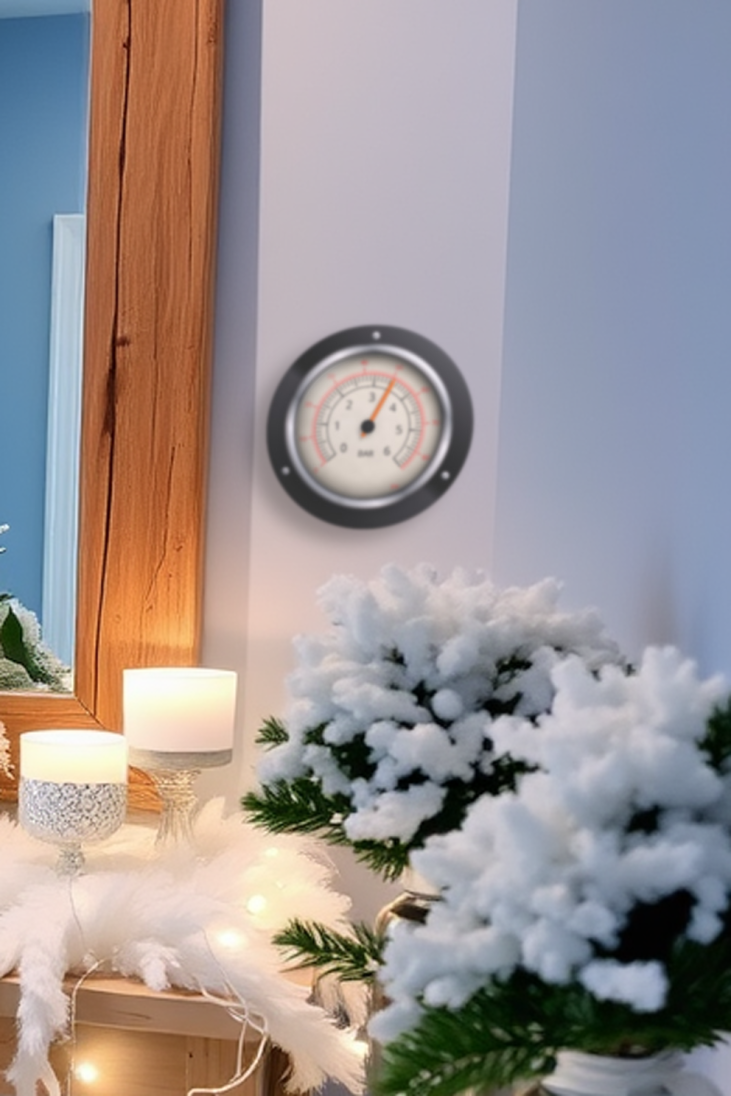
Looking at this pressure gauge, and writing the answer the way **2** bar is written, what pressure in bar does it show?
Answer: **3.5** bar
